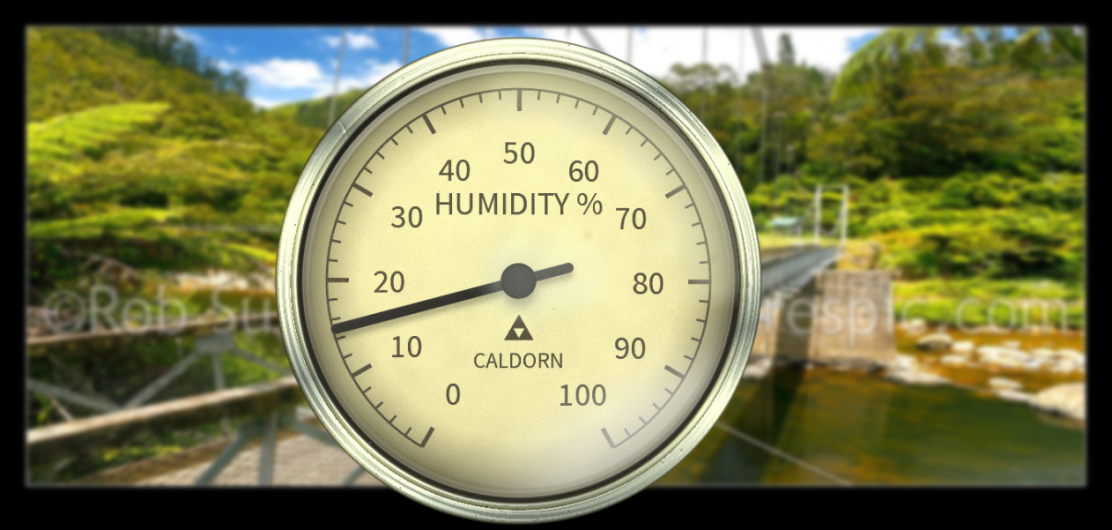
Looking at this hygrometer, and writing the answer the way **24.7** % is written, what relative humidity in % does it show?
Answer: **15** %
